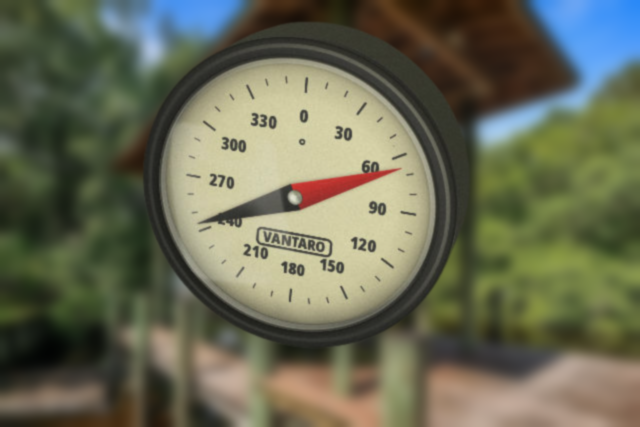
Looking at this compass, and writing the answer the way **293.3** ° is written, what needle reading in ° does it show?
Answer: **65** °
